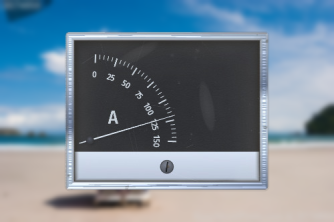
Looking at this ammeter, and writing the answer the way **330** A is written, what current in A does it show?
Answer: **120** A
